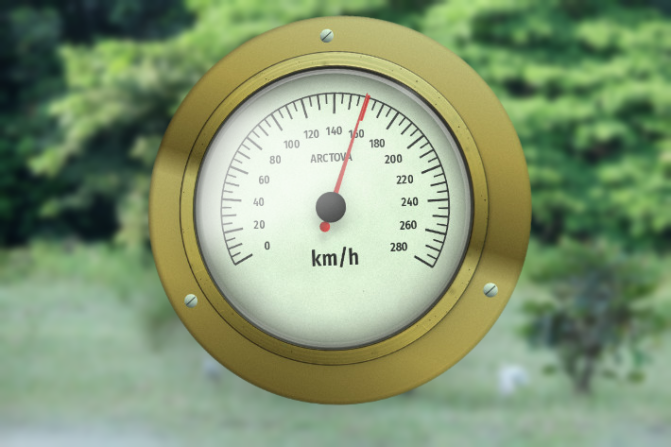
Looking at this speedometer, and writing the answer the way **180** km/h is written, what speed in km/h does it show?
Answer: **160** km/h
